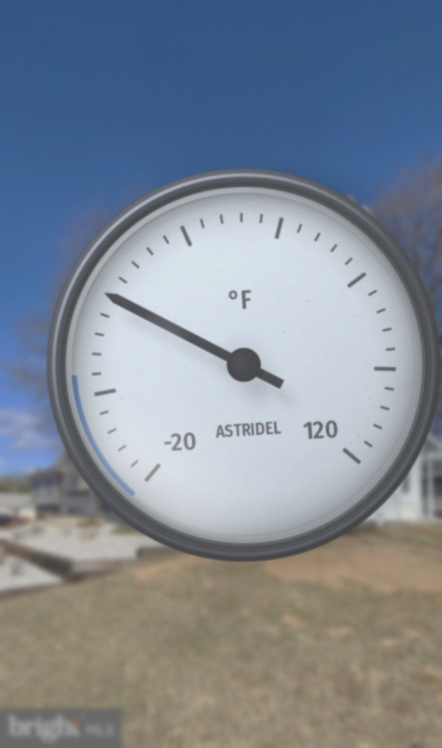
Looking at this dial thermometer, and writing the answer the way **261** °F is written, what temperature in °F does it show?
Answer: **20** °F
